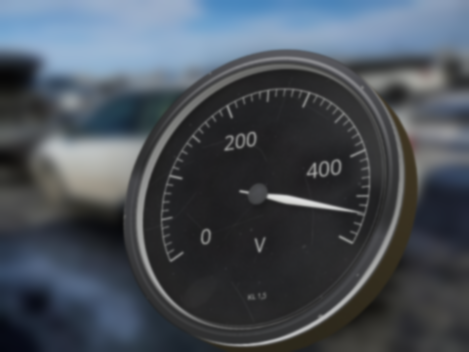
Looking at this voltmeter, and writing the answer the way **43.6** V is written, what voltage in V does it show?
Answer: **470** V
